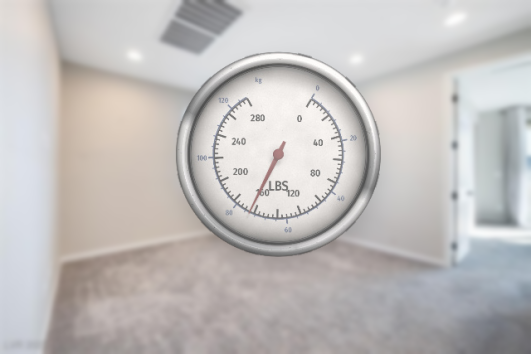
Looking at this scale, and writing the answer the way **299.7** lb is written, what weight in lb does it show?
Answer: **164** lb
